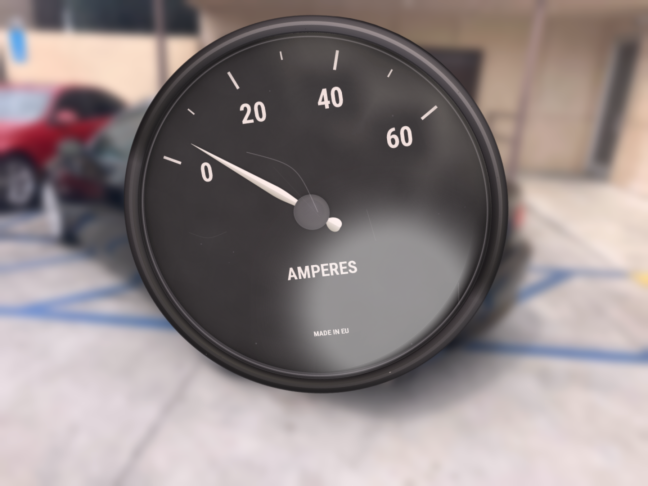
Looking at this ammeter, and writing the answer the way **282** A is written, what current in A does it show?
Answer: **5** A
